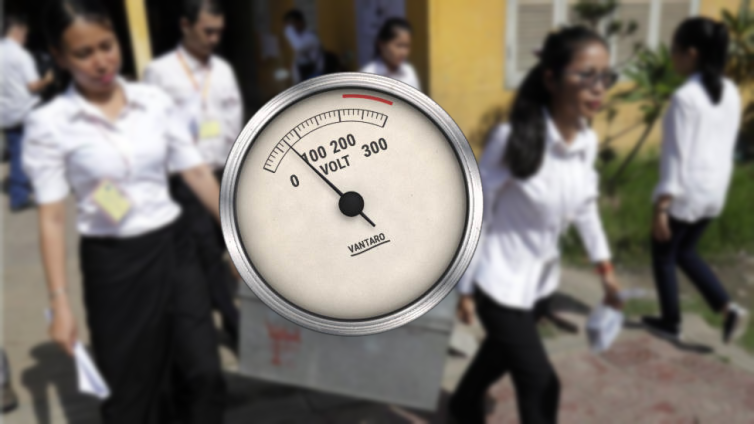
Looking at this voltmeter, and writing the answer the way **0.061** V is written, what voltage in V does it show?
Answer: **70** V
